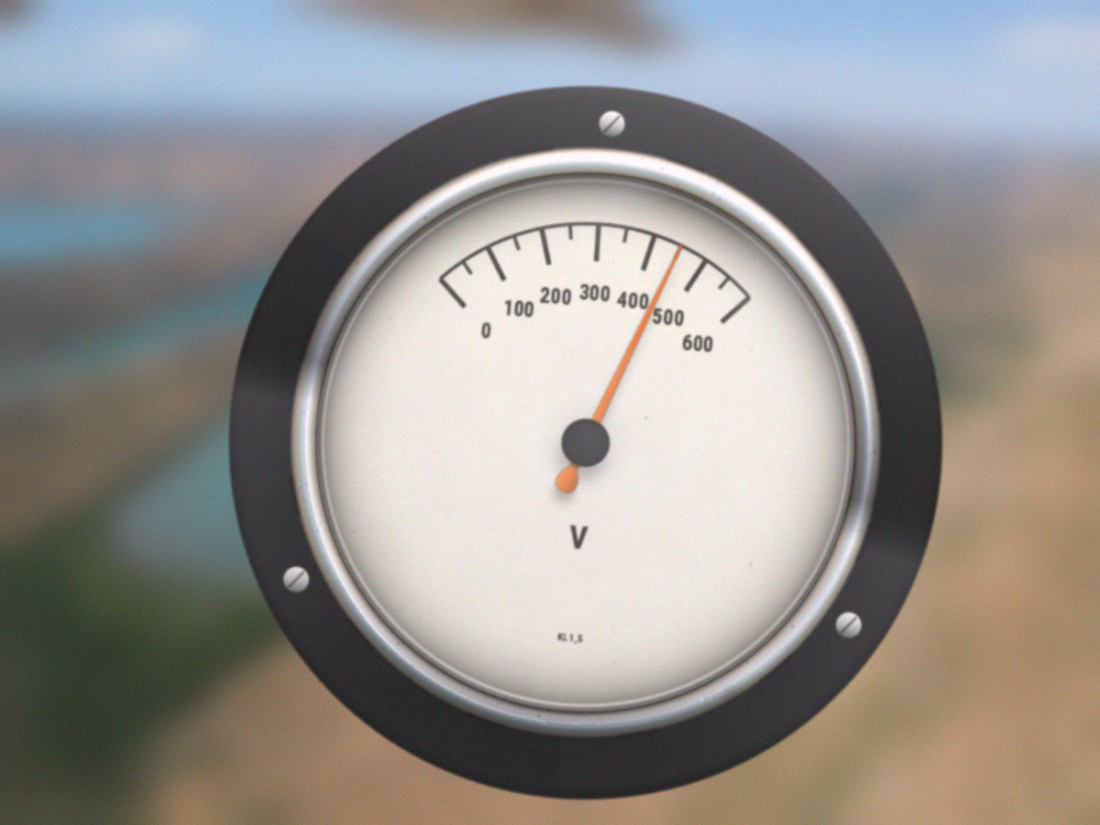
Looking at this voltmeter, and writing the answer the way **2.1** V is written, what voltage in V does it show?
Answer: **450** V
